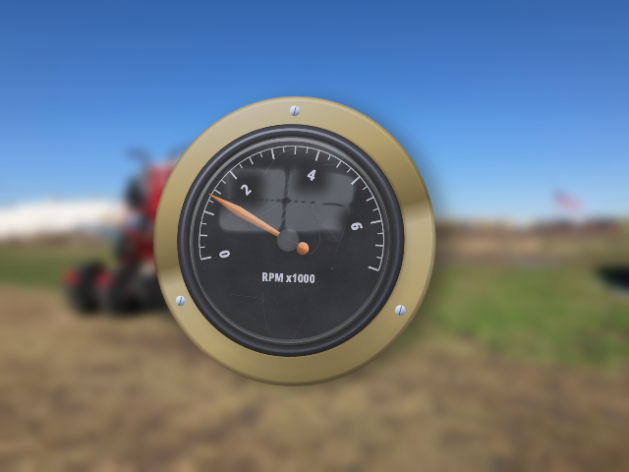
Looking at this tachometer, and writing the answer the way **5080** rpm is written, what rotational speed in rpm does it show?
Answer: **1375** rpm
